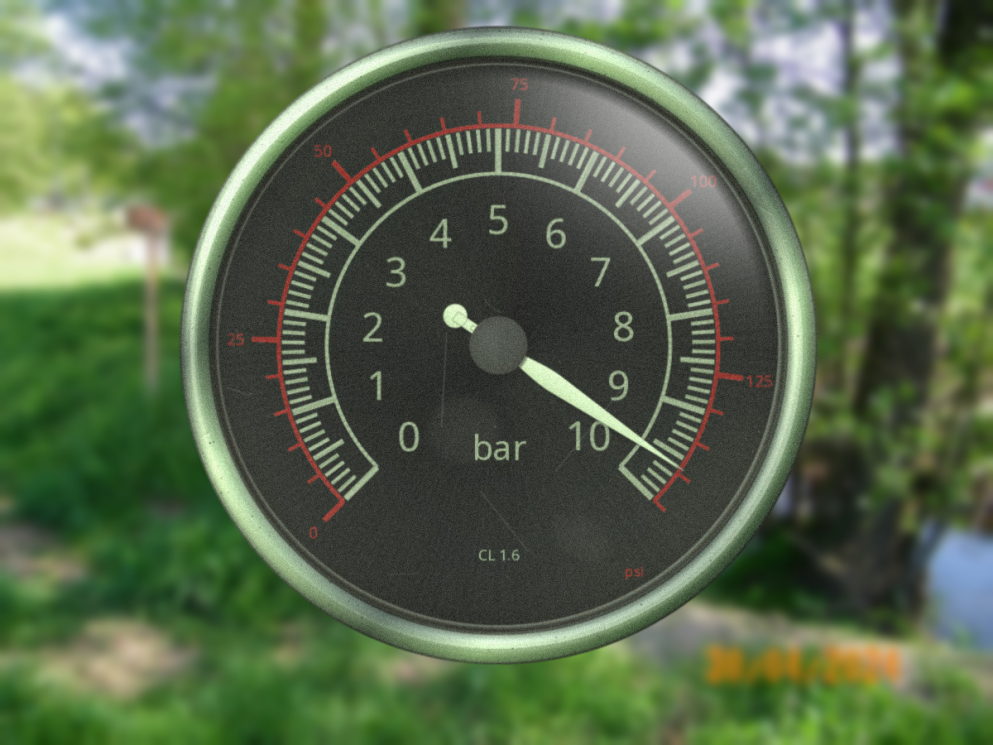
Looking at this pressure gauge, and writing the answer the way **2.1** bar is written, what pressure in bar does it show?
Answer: **9.6** bar
